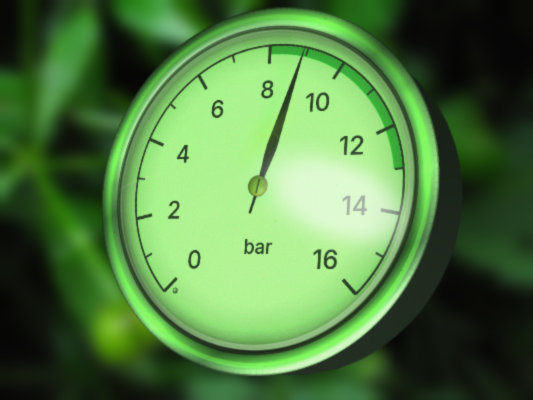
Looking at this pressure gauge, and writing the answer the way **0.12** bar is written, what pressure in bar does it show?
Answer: **9** bar
